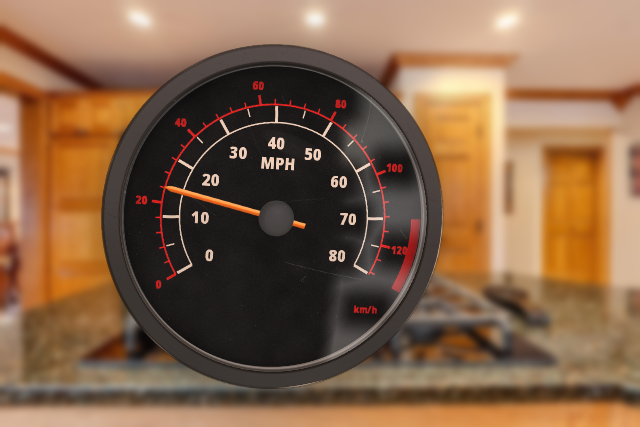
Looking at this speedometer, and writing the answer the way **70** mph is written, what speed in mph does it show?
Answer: **15** mph
